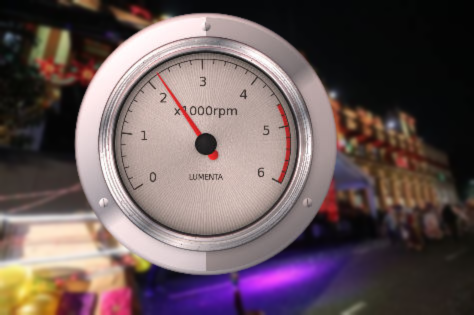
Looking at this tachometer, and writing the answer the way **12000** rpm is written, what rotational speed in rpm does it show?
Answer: **2200** rpm
